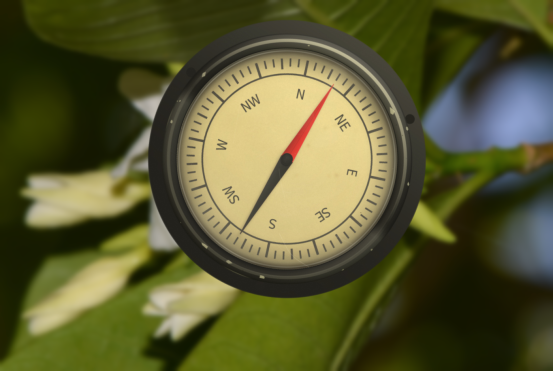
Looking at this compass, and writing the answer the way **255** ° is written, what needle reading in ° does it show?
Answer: **20** °
